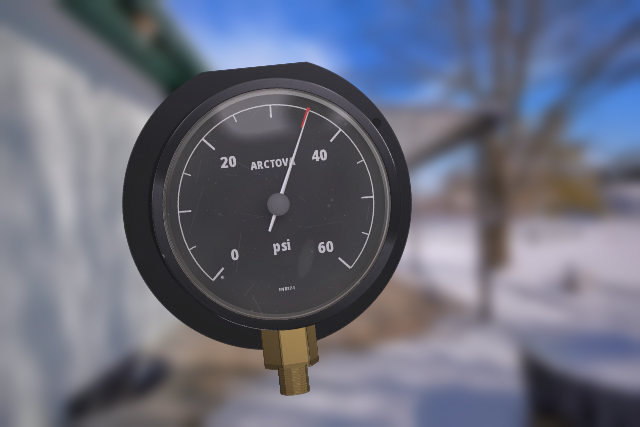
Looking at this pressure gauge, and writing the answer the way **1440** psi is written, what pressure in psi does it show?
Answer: **35** psi
